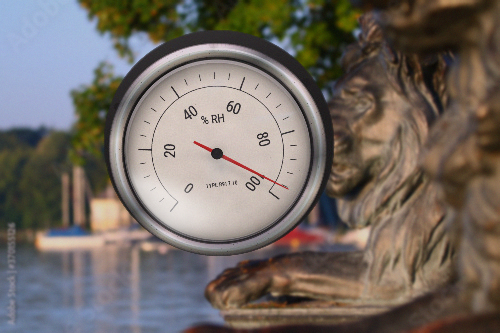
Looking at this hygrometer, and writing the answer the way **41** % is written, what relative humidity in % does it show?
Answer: **96** %
